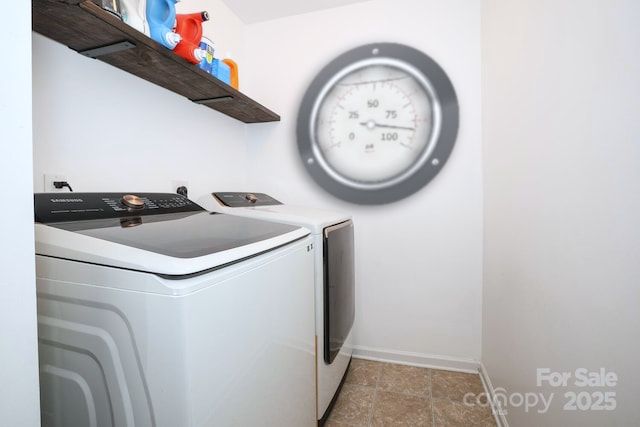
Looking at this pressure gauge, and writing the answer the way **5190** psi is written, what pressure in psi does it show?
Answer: **90** psi
